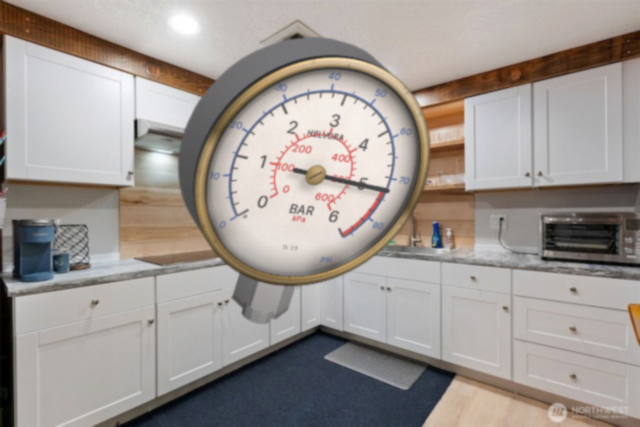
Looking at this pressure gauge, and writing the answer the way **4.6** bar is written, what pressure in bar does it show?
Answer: **5** bar
